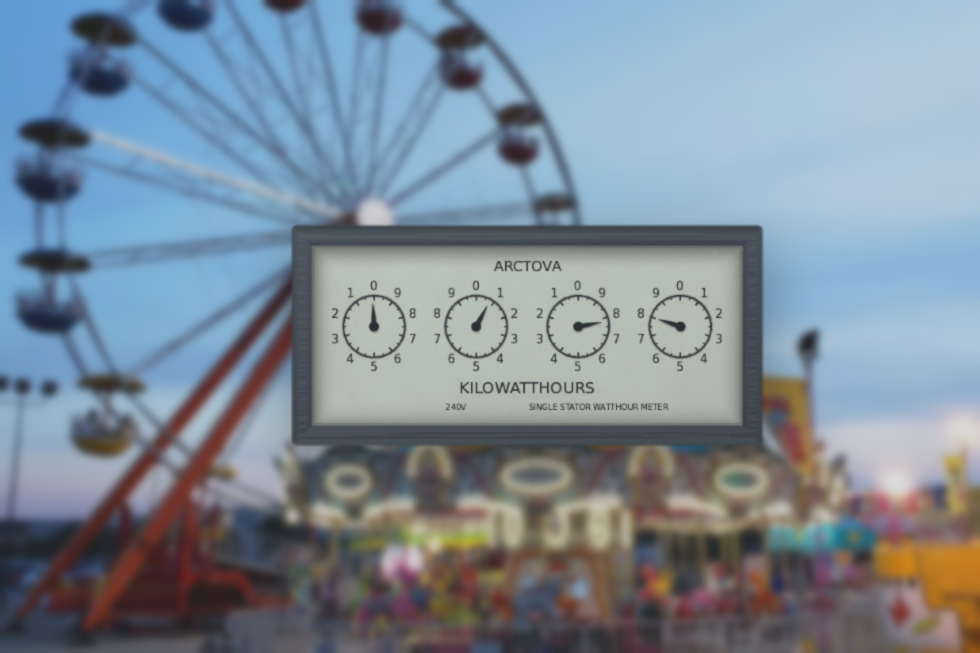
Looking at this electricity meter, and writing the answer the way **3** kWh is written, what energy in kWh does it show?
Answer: **78** kWh
